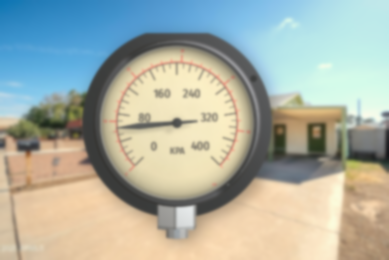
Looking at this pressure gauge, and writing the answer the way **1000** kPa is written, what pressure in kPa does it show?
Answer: **60** kPa
